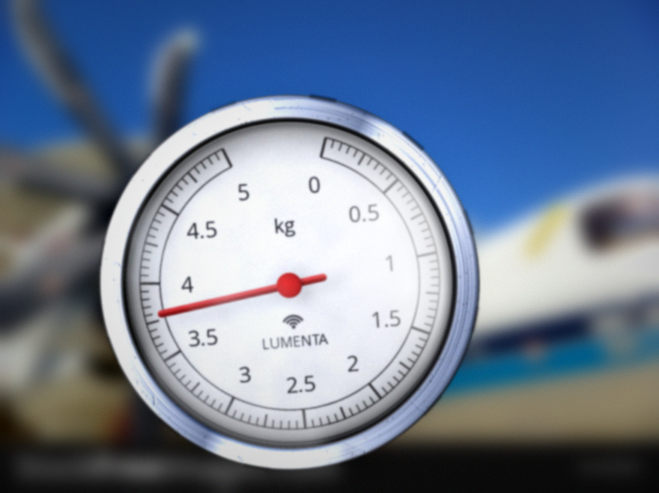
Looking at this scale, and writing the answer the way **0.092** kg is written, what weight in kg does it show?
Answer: **3.8** kg
